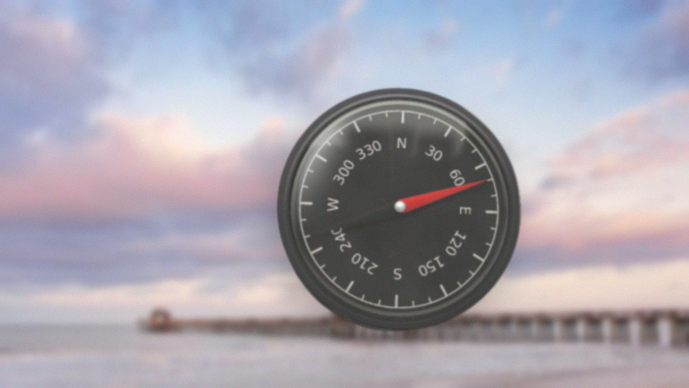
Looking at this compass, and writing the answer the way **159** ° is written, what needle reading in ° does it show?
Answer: **70** °
